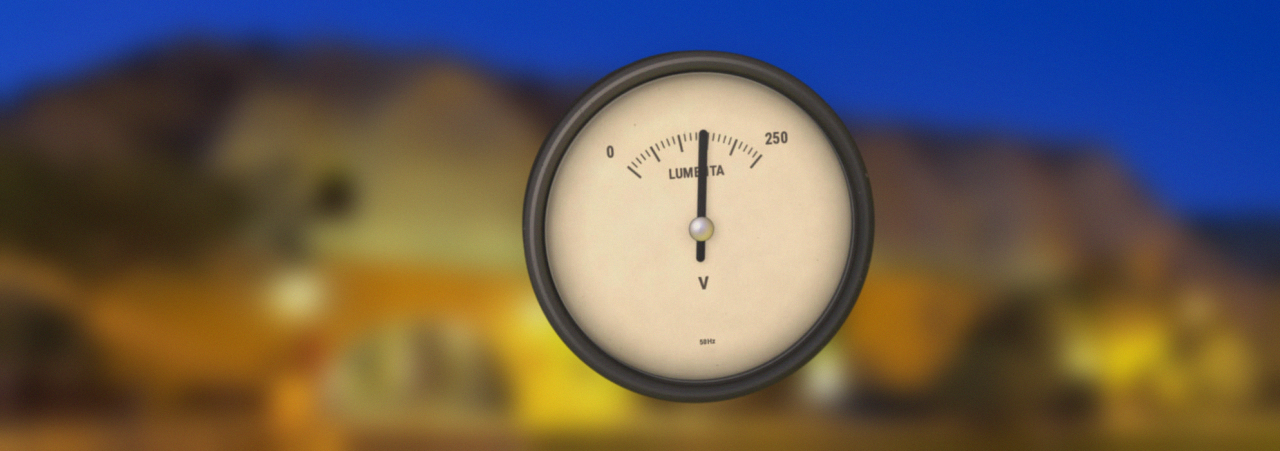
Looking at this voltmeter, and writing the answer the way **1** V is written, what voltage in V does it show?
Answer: **140** V
